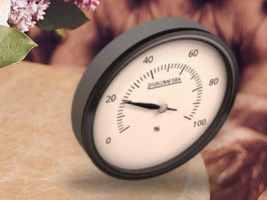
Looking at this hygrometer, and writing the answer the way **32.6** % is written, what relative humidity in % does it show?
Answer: **20** %
